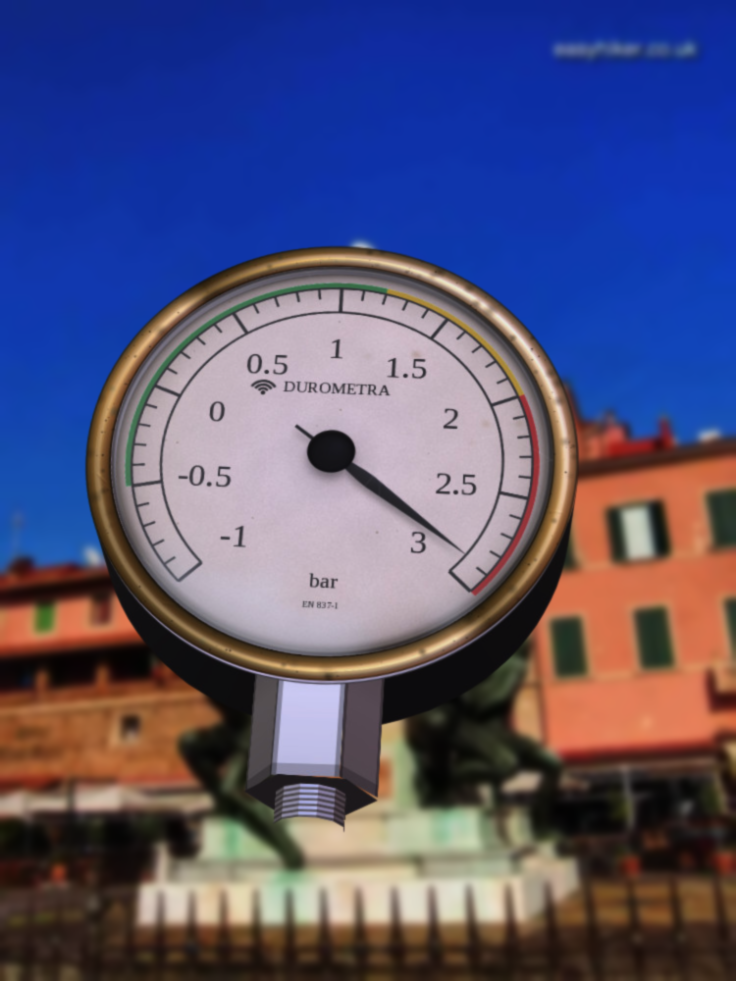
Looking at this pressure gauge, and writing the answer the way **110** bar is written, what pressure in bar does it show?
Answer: **2.9** bar
